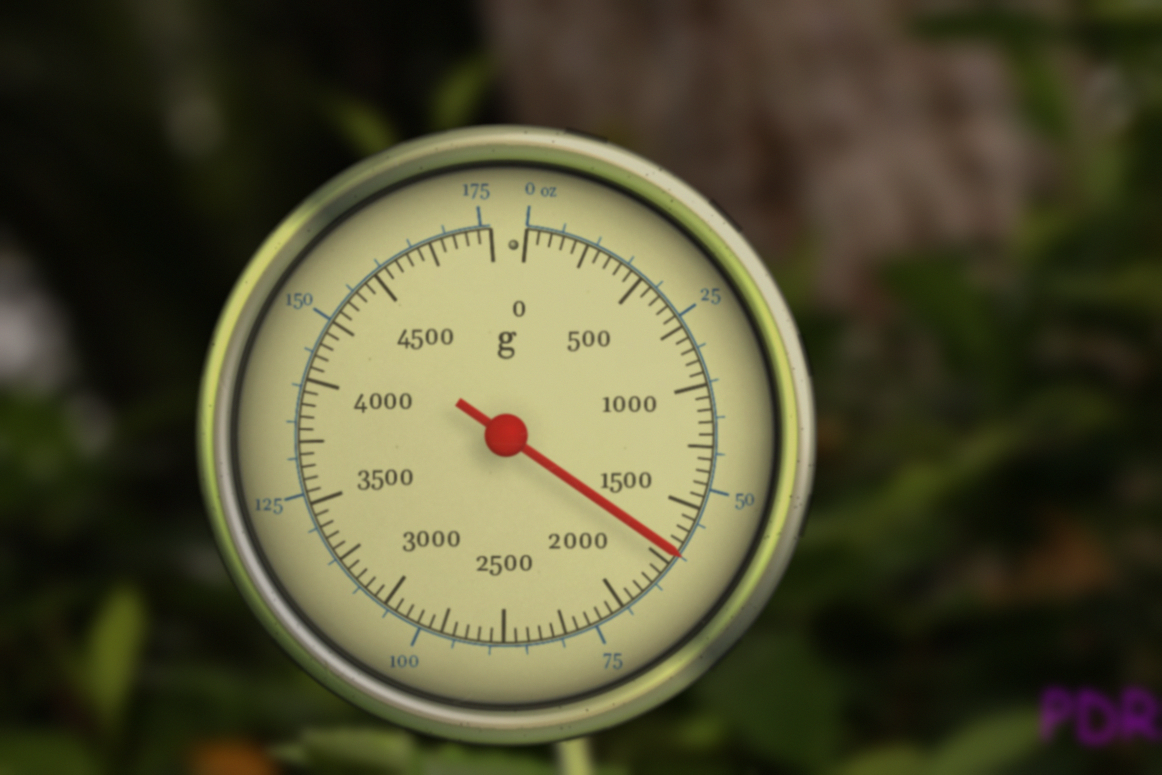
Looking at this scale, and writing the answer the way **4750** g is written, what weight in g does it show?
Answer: **1700** g
